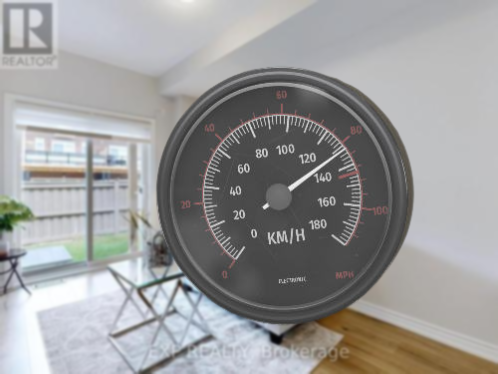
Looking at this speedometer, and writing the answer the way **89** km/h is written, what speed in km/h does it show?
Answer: **132** km/h
